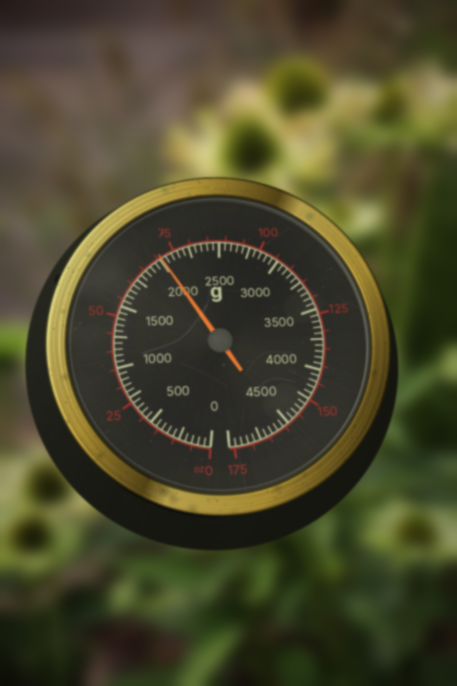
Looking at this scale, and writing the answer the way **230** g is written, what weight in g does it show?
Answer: **2000** g
